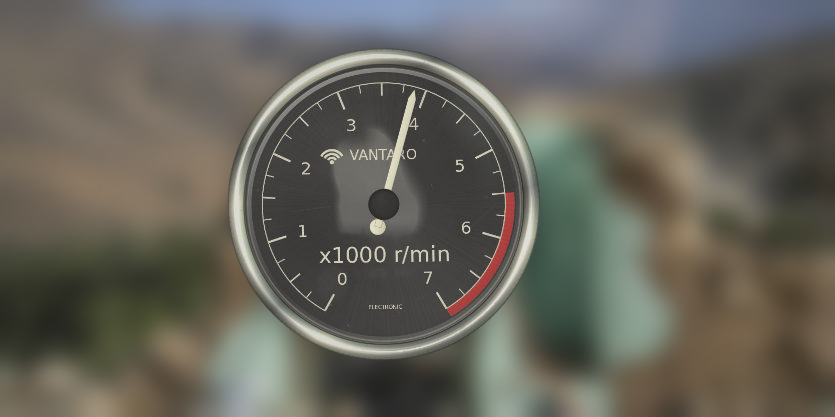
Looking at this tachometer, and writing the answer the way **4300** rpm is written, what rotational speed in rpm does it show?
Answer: **3875** rpm
